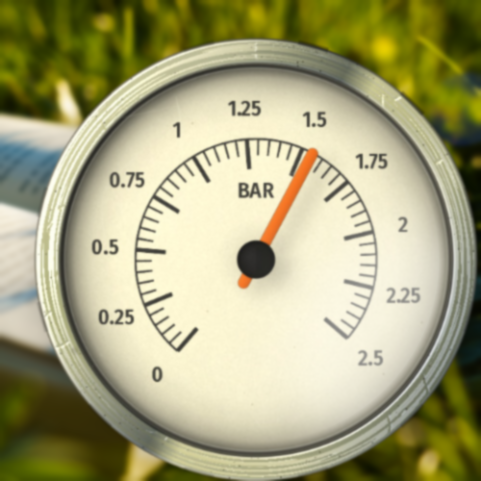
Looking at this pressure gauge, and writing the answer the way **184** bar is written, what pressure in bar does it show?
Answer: **1.55** bar
